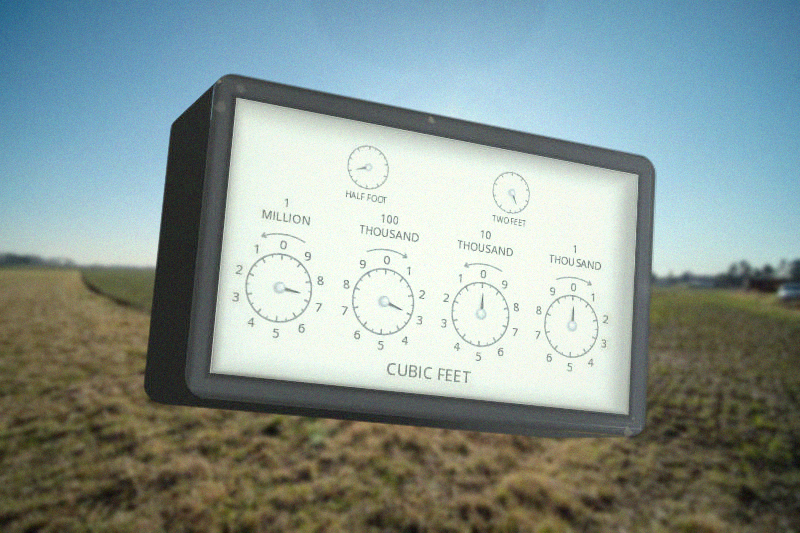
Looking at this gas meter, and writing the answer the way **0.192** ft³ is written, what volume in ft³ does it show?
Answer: **730000** ft³
